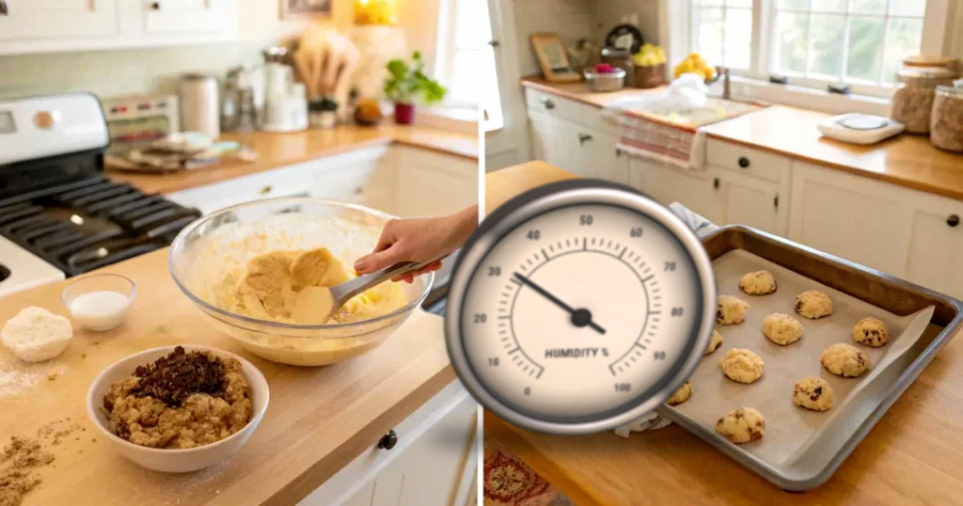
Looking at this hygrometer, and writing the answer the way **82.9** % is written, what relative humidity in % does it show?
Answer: **32** %
